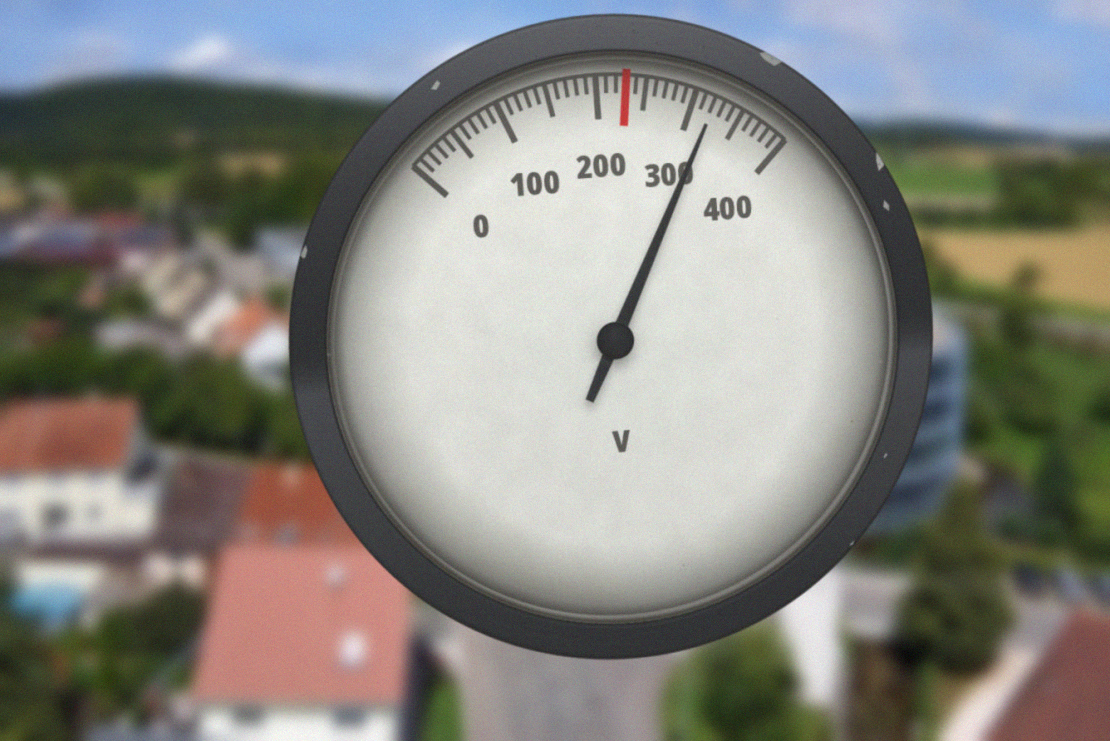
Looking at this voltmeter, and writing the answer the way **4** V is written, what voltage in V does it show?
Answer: **320** V
